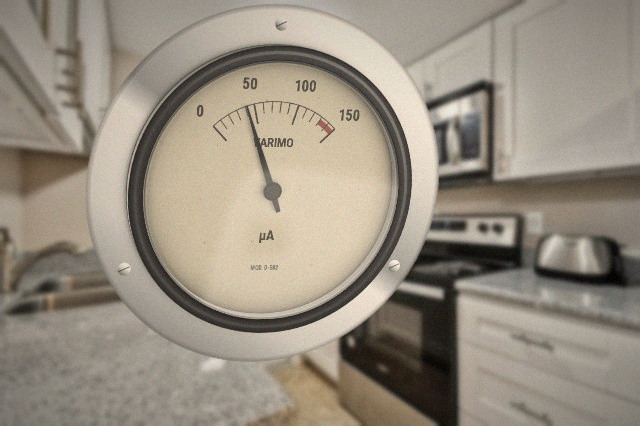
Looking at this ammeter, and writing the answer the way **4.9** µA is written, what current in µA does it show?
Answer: **40** µA
